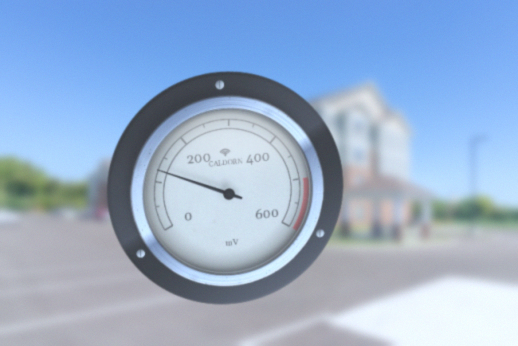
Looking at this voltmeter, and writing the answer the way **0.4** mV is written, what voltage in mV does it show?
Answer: **125** mV
